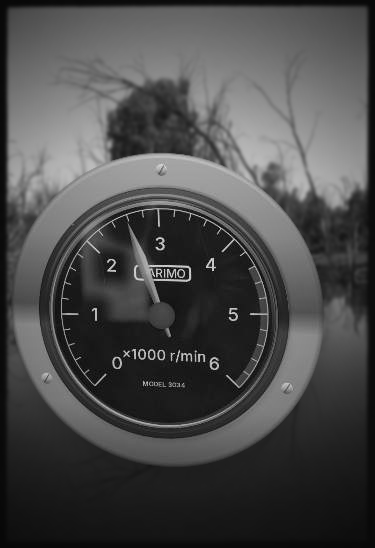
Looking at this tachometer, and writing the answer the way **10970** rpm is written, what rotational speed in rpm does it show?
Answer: **2600** rpm
